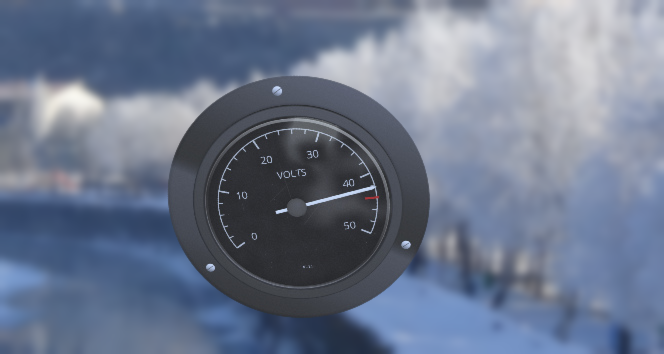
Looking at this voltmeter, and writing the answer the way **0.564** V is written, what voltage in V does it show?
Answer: **42** V
